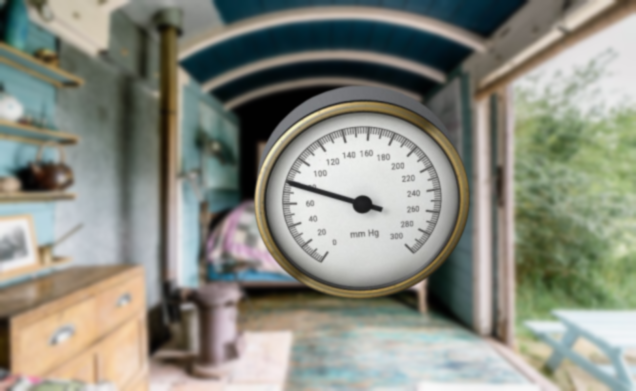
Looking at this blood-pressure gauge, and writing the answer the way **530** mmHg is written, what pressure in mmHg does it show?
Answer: **80** mmHg
